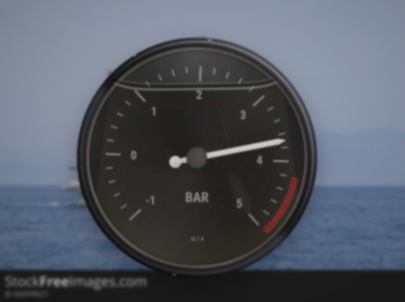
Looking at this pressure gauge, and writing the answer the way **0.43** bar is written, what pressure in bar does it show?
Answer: **3.7** bar
